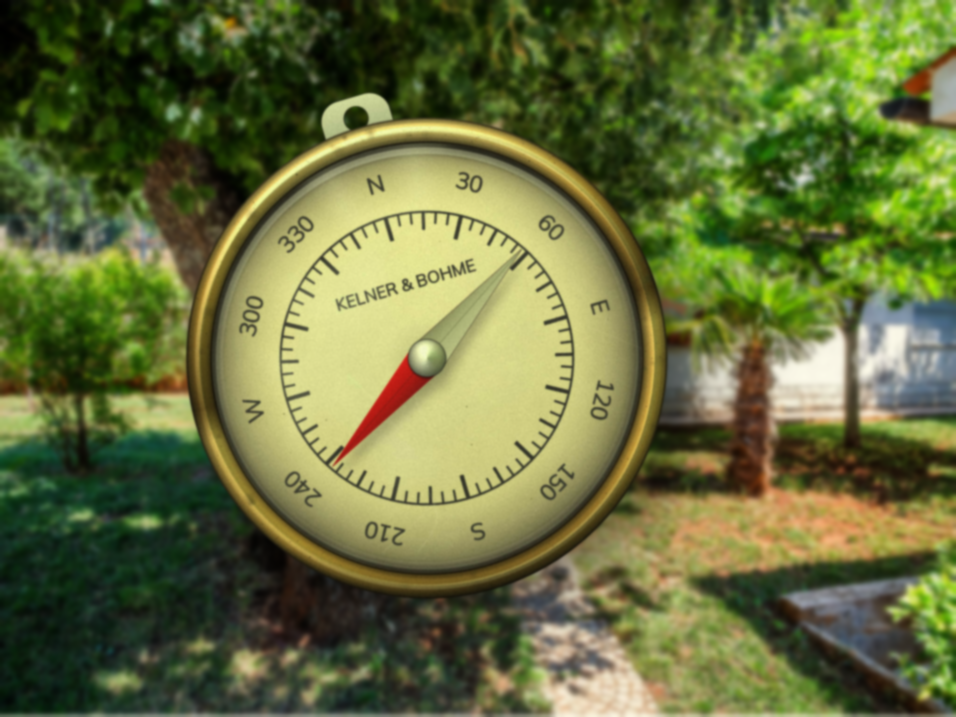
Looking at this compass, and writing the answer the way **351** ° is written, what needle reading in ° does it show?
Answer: **237.5** °
